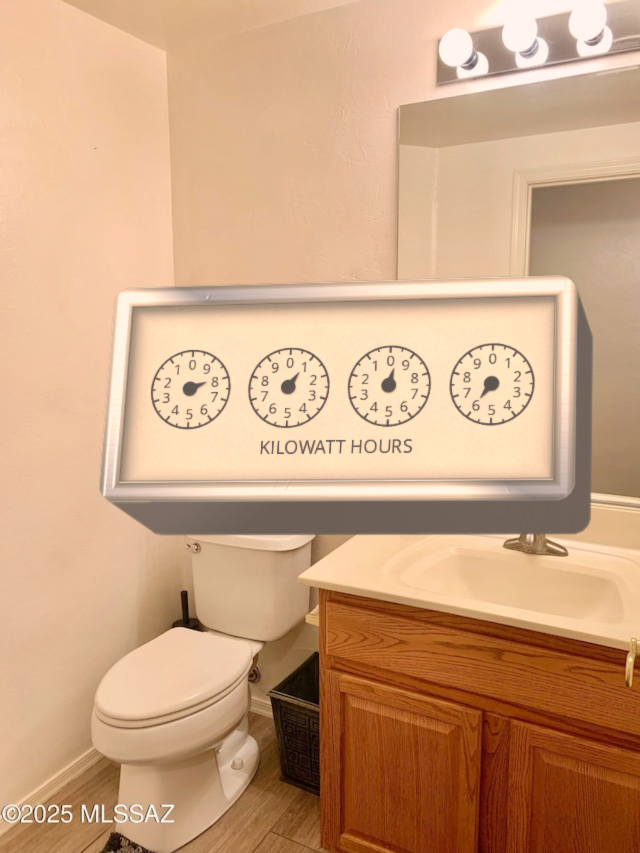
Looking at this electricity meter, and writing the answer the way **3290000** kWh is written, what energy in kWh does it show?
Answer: **8096** kWh
